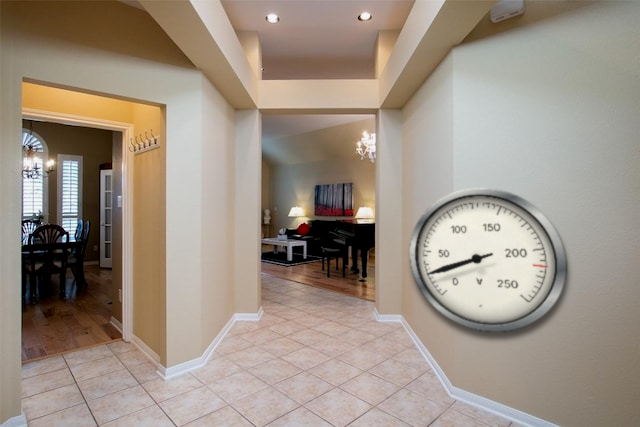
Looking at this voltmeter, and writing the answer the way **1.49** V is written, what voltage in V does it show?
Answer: **25** V
